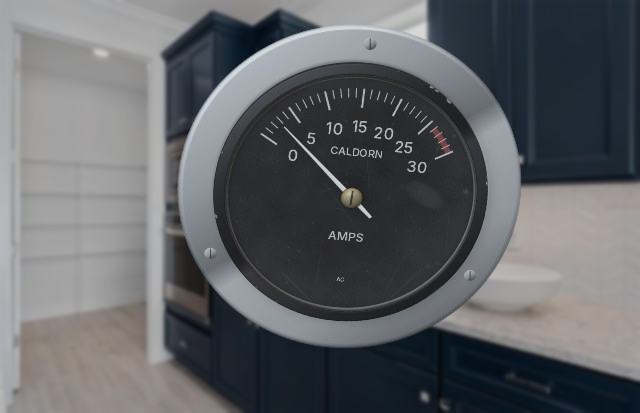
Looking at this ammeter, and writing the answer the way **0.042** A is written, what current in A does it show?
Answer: **3** A
